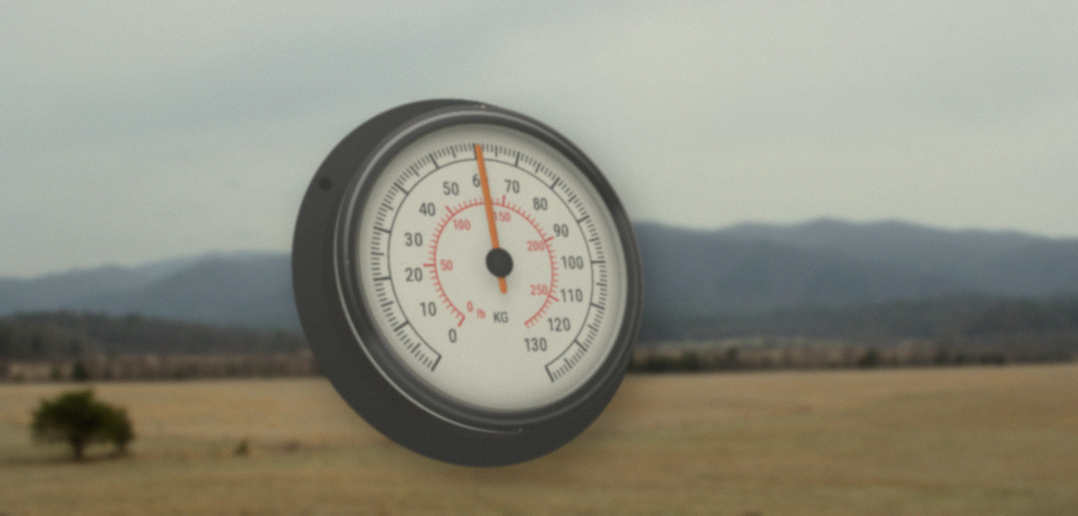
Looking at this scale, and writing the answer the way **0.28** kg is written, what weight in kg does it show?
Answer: **60** kg
